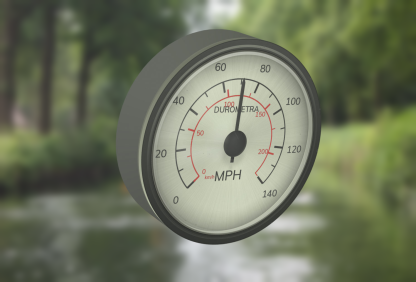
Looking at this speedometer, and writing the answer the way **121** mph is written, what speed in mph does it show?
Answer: **70** mph
